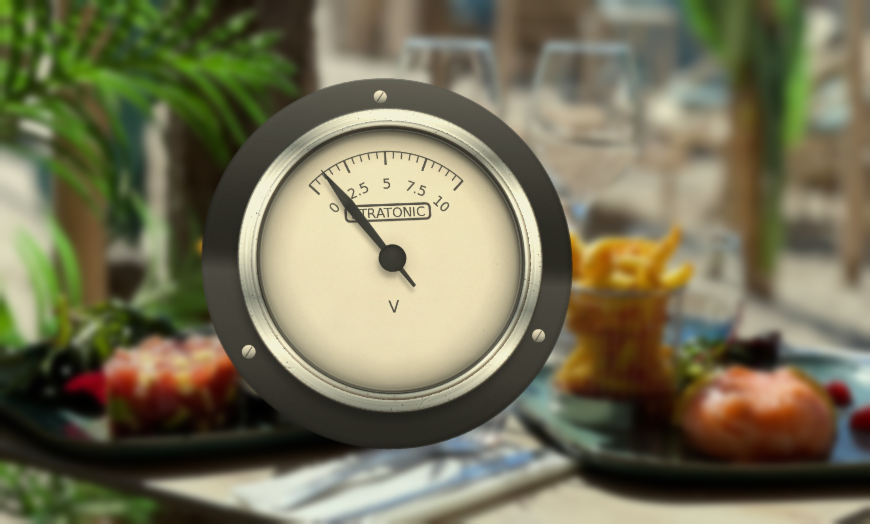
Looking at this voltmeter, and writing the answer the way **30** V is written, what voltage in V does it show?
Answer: **1** V
